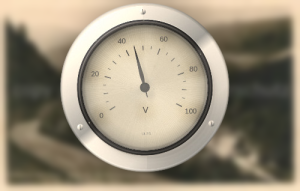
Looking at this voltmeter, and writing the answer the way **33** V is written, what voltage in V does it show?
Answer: **45** V
